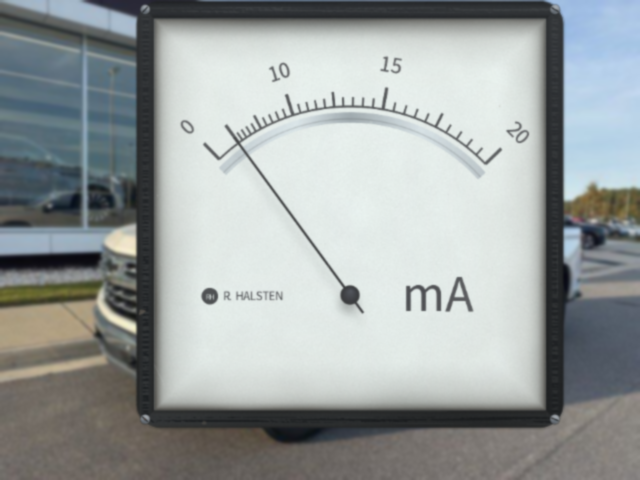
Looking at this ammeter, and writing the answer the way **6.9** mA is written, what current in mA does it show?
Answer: **5** mA
